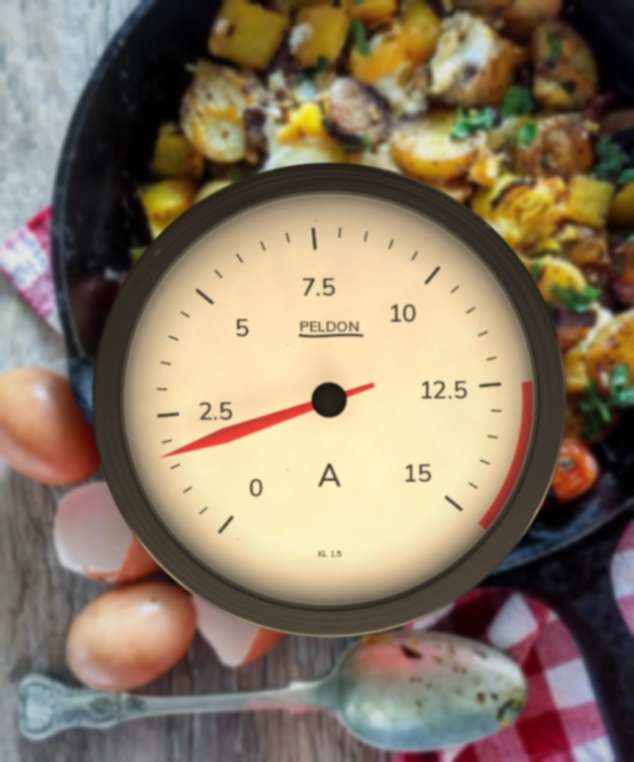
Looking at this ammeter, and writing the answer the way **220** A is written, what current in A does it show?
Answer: **1.75** A
